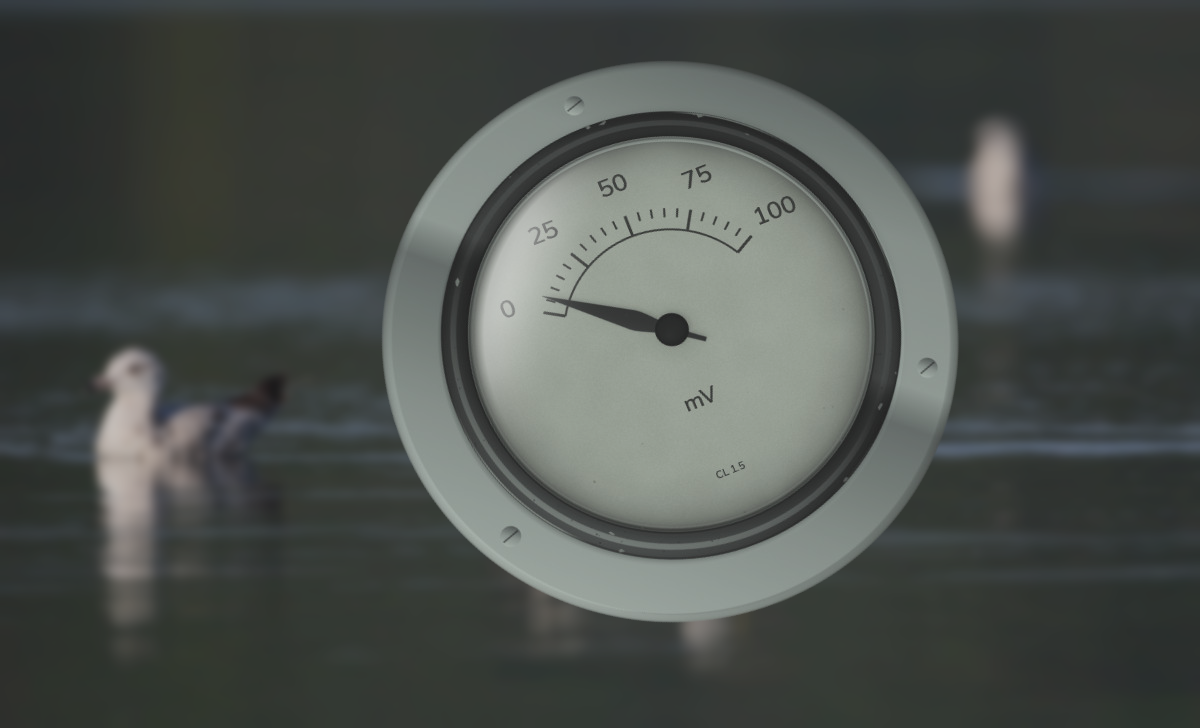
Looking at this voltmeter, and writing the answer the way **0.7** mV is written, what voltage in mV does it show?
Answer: **5** mV
